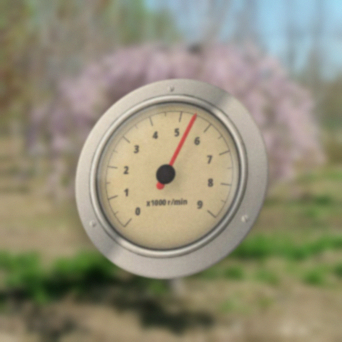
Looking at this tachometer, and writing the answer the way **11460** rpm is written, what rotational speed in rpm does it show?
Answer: **5500** rpm
